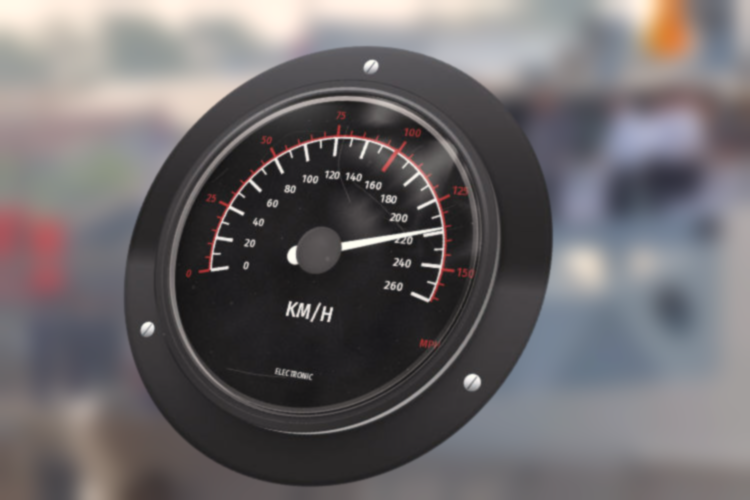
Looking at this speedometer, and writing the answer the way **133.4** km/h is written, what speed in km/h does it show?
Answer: **220** km/h
